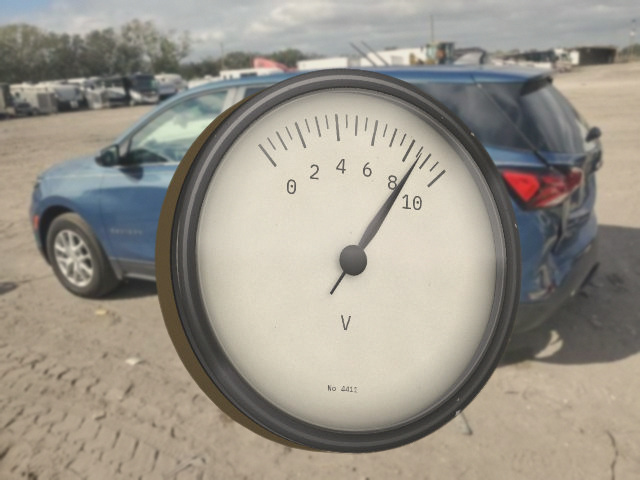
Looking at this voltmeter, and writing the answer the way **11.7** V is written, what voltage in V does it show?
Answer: **8.5** V
